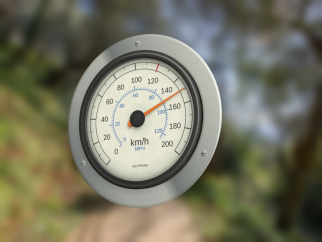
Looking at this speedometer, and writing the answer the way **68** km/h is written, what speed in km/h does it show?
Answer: **150** km/h
